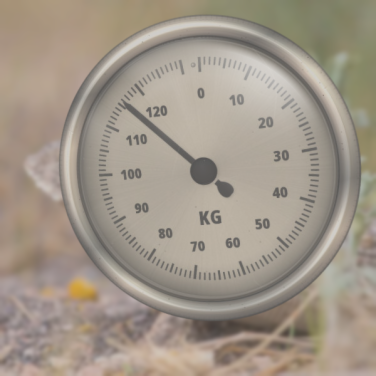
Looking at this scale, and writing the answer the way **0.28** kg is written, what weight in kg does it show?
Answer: **116** kg
